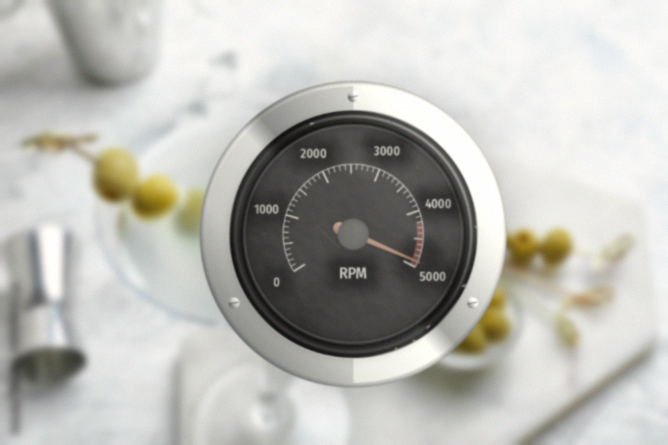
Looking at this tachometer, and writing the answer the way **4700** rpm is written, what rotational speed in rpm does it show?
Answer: **4900** rpm
